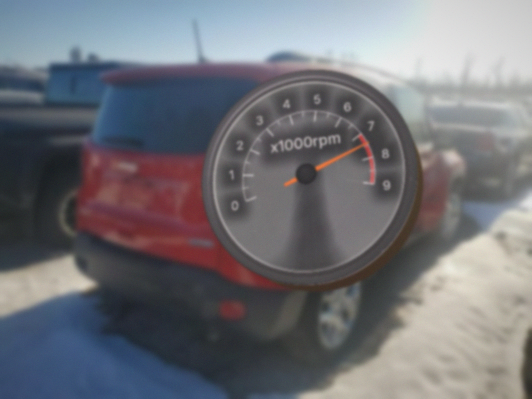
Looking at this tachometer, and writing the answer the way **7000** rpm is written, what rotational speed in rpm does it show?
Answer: **7500** rpm
